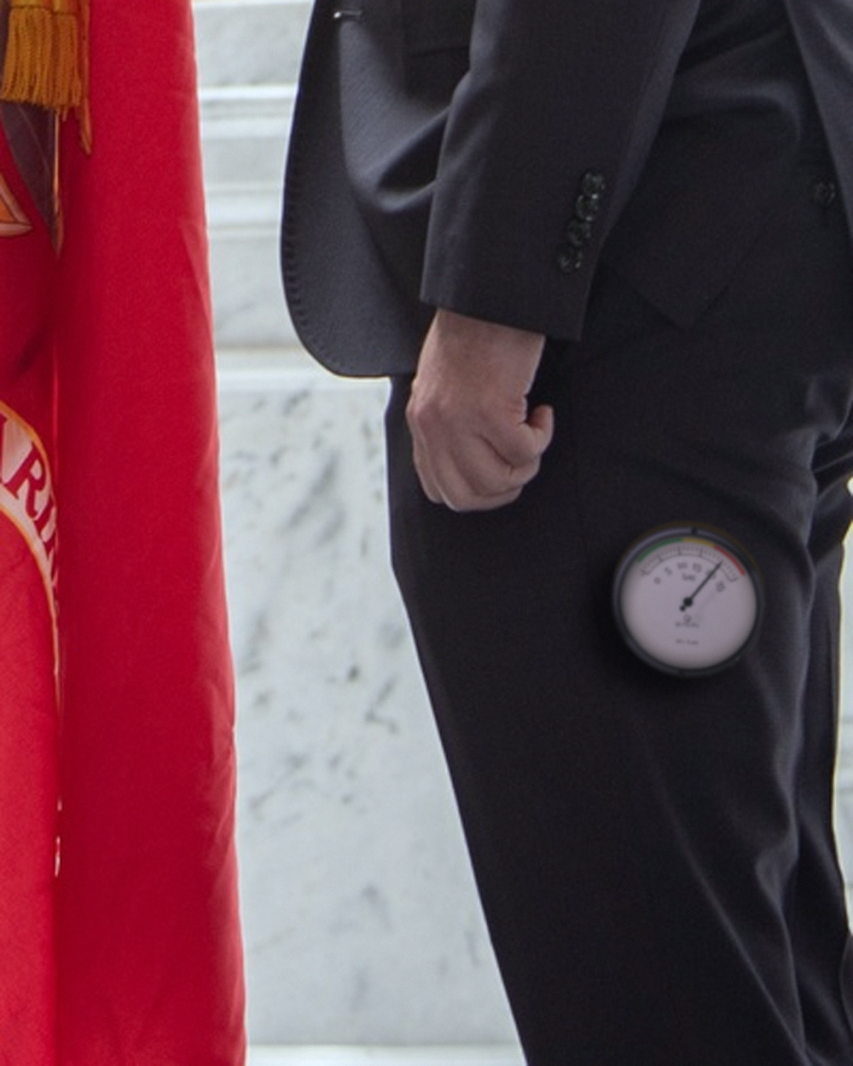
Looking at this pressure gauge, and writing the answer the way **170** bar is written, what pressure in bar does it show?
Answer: **20** bar
